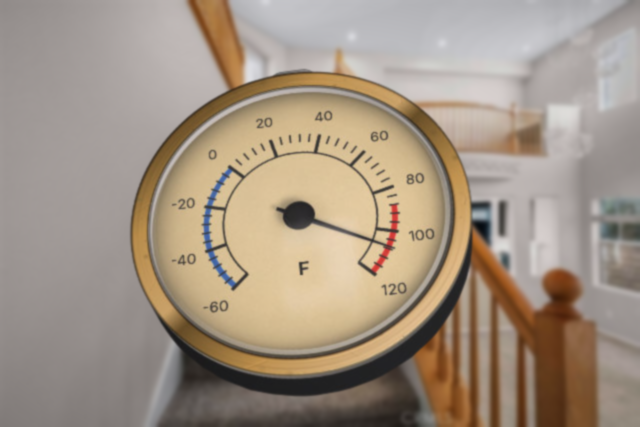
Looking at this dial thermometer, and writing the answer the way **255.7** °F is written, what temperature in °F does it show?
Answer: **108** °F
